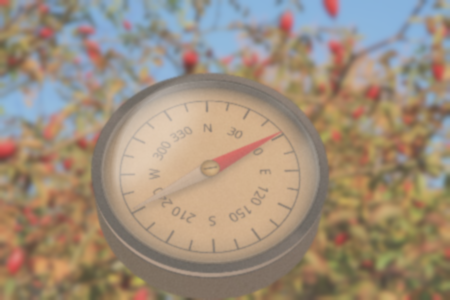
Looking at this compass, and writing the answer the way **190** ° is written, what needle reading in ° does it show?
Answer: **60** °
